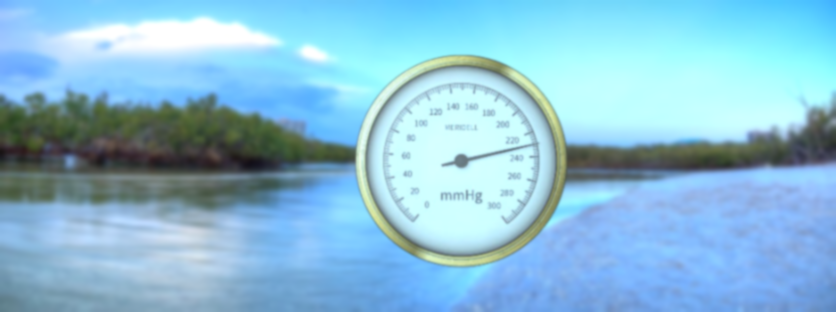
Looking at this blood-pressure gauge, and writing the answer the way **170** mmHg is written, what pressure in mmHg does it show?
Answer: **230** mmHg
